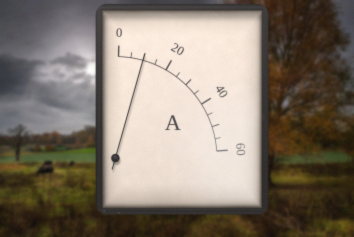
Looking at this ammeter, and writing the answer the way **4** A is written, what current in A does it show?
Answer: **10** A
